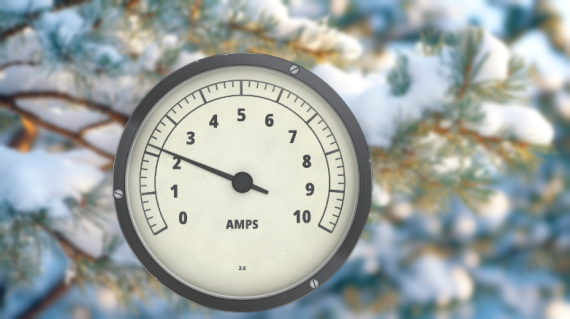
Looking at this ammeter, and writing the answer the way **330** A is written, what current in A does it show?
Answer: **2.2** A
